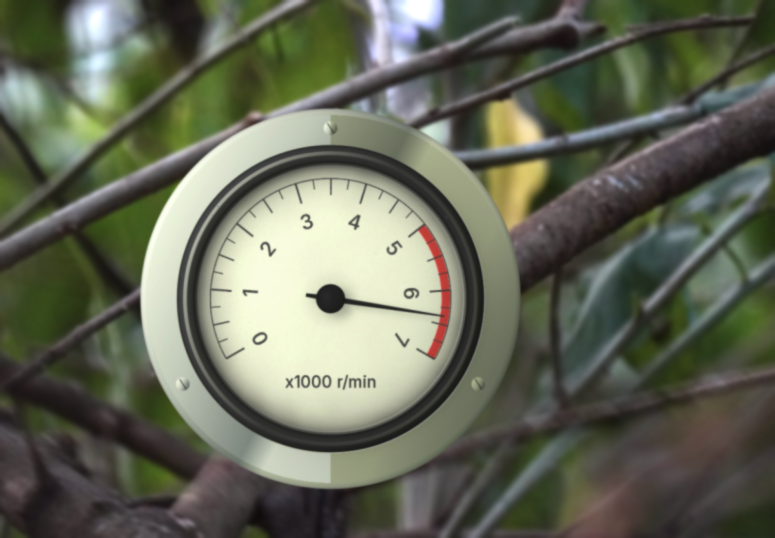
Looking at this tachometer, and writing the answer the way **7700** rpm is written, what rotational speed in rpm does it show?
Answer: **6375** rpm
